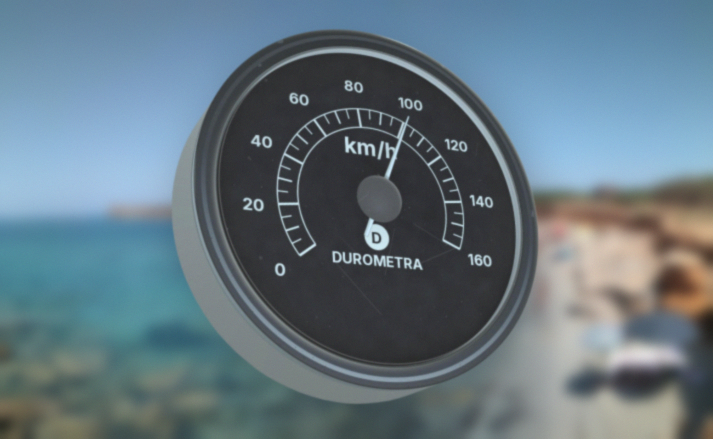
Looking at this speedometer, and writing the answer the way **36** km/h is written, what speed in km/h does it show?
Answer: **100** km/h
